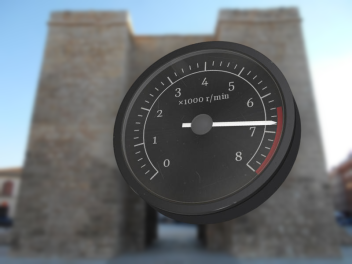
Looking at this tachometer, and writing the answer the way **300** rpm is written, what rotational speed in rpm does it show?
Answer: **6800** rpm
